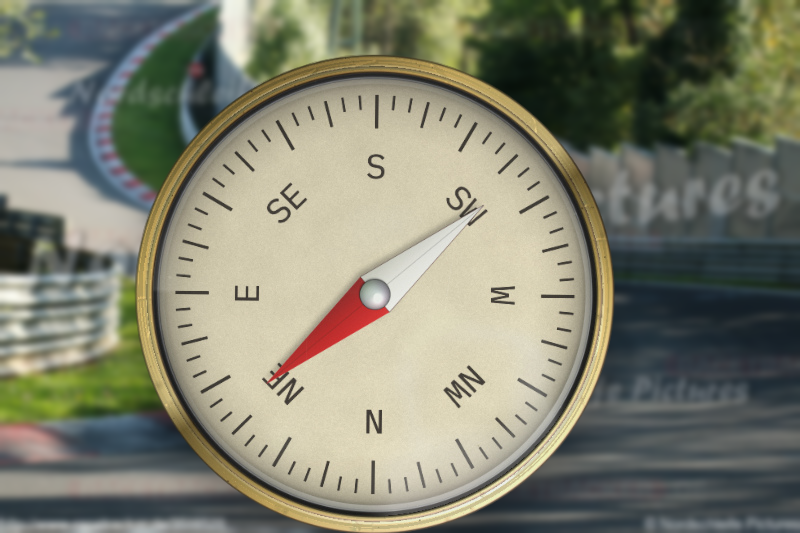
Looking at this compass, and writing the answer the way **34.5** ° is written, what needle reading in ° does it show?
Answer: **50** °
